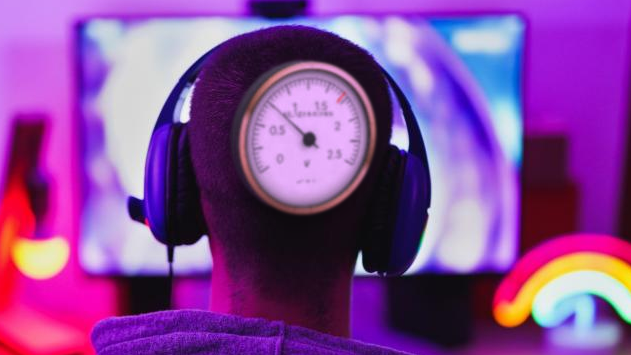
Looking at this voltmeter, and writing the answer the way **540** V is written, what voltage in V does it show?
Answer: **0.75** V
